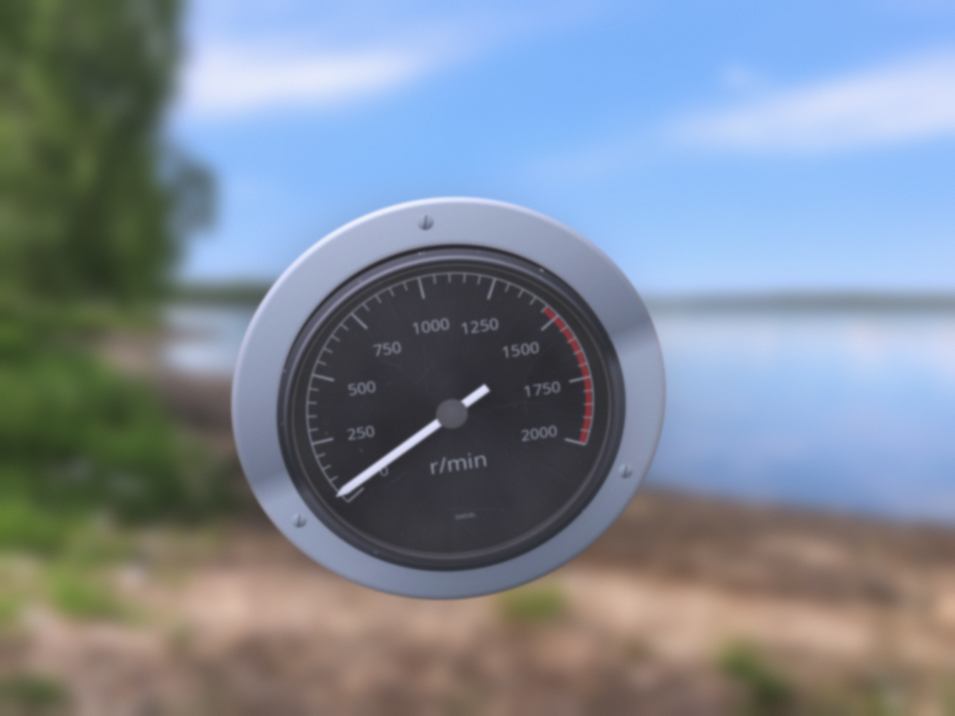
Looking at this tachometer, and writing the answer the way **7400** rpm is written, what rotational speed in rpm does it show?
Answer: **50** rpm
